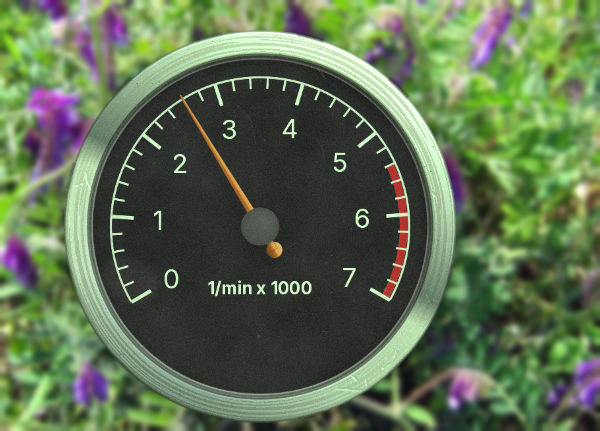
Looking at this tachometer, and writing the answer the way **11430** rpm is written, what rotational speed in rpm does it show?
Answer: **2600** rpm
